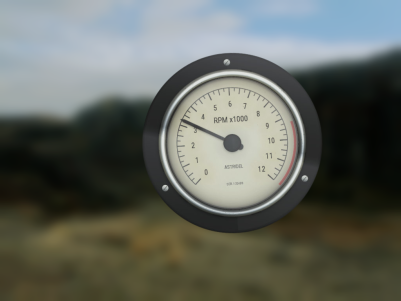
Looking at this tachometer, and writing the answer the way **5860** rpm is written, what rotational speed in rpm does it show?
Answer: **3250** rpm
